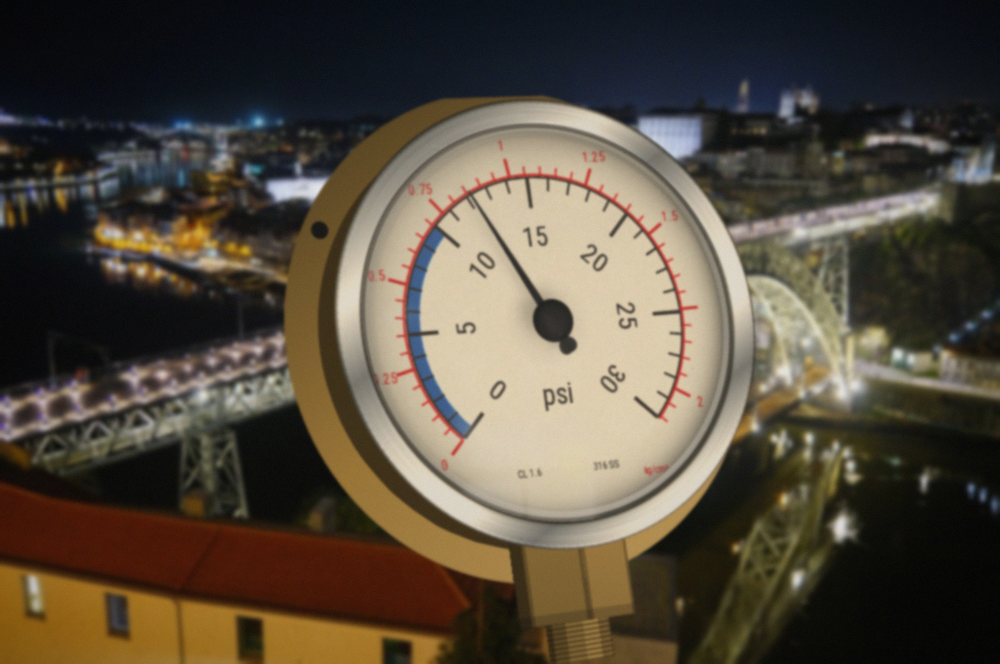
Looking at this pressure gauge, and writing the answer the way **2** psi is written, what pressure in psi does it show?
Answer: **12** psi
